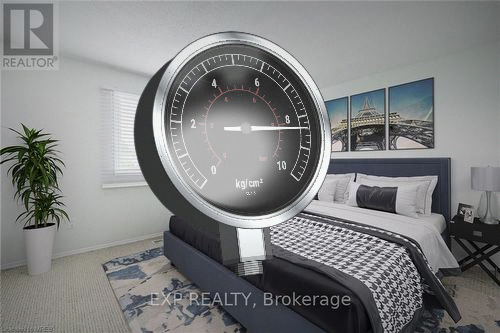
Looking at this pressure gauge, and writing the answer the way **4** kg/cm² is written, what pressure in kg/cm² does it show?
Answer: **8.4** kg/cm²
